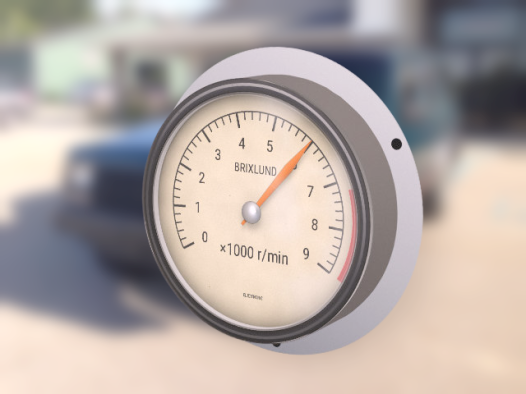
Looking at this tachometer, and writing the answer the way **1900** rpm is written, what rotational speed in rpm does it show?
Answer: **6000** rpm
